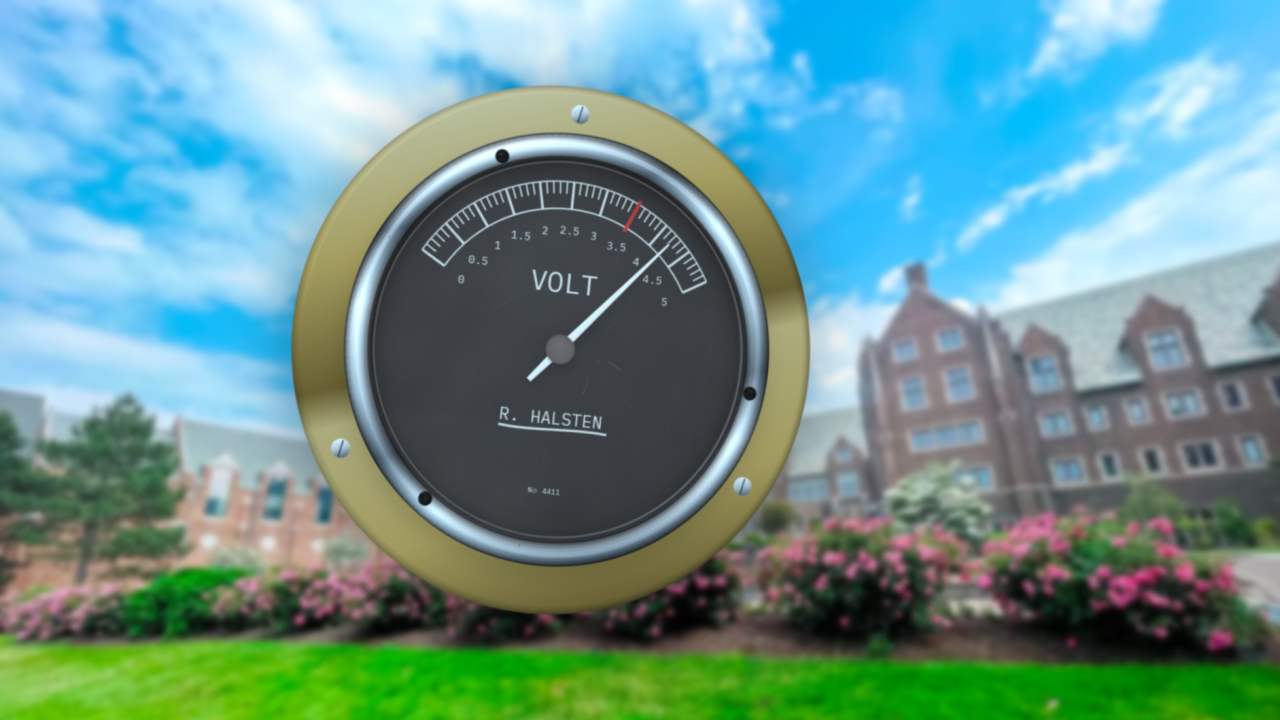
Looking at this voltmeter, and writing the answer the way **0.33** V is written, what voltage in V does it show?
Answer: **4.2** V
